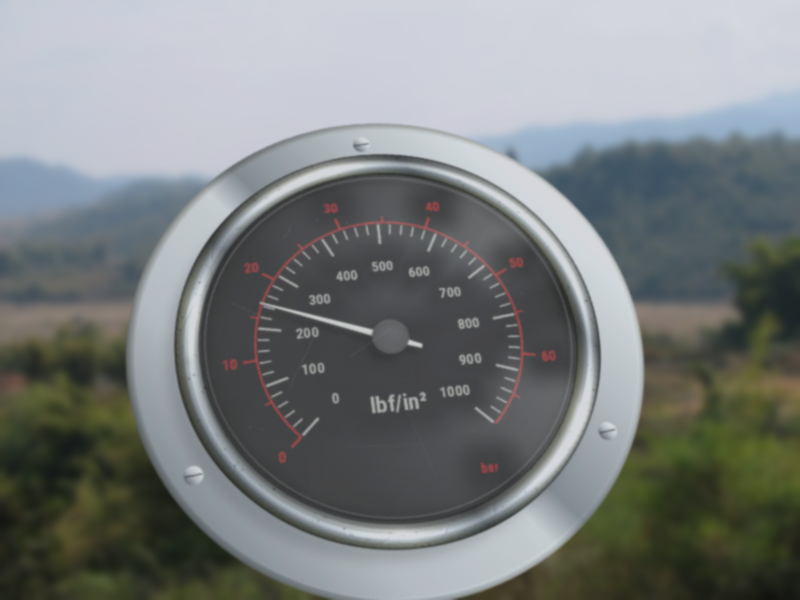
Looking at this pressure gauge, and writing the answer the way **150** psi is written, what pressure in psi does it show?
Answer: **240** psi
